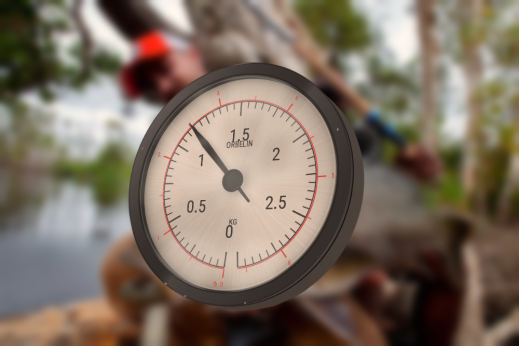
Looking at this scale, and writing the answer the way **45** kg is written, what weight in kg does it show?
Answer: **1.15** kg
